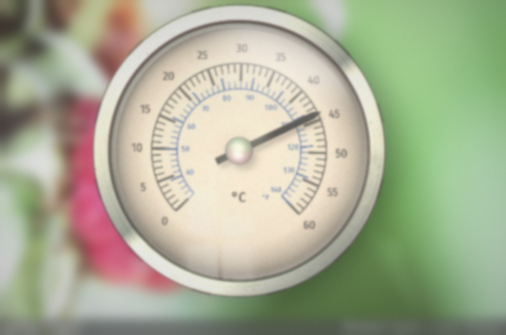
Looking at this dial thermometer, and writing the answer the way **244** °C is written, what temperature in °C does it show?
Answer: **44** °C
